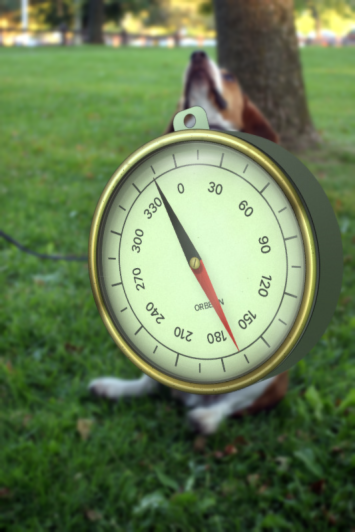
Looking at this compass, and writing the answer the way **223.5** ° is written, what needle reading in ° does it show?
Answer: **165** °
